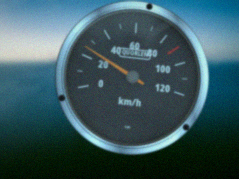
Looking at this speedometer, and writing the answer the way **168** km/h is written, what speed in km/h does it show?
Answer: **25** km/h
